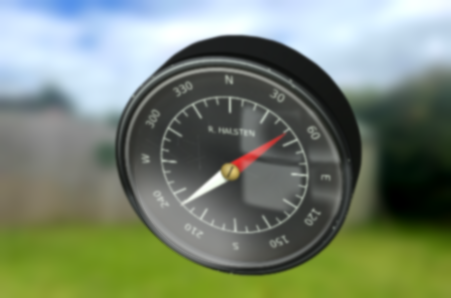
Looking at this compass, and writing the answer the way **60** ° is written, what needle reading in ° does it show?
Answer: **50** °
